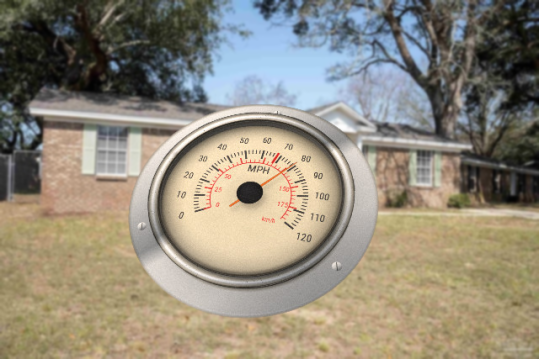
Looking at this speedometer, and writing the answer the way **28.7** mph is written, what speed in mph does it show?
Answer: **80** mph
